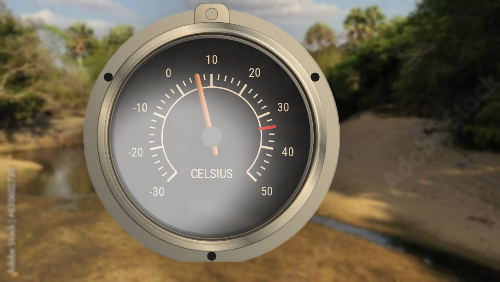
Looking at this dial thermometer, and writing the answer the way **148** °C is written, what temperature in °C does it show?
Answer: **6** °C
